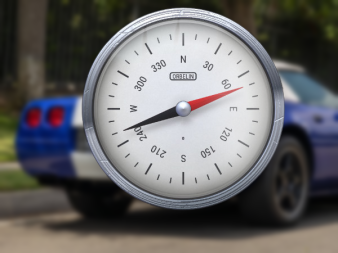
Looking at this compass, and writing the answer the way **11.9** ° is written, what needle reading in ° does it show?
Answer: **70** °
